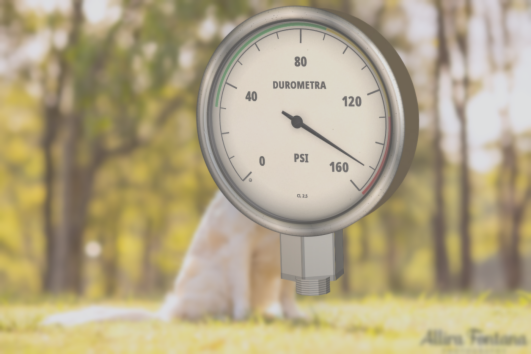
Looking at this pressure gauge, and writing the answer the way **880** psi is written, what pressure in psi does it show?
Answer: **150** psi
